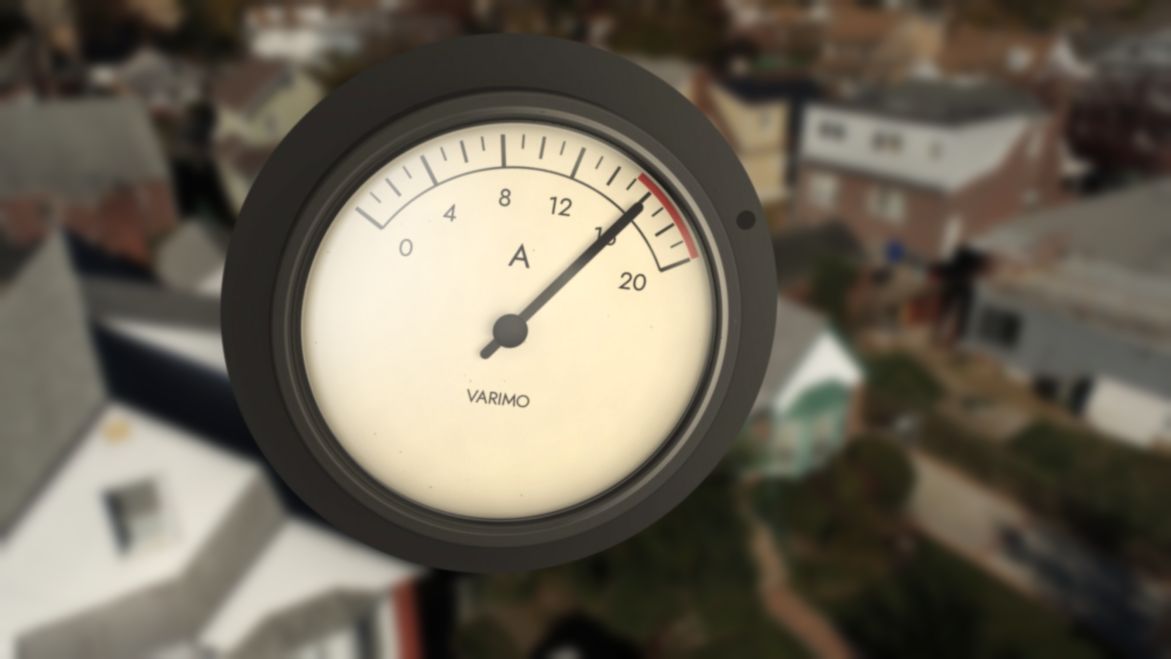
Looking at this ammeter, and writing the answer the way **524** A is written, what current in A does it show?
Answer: **16** A
